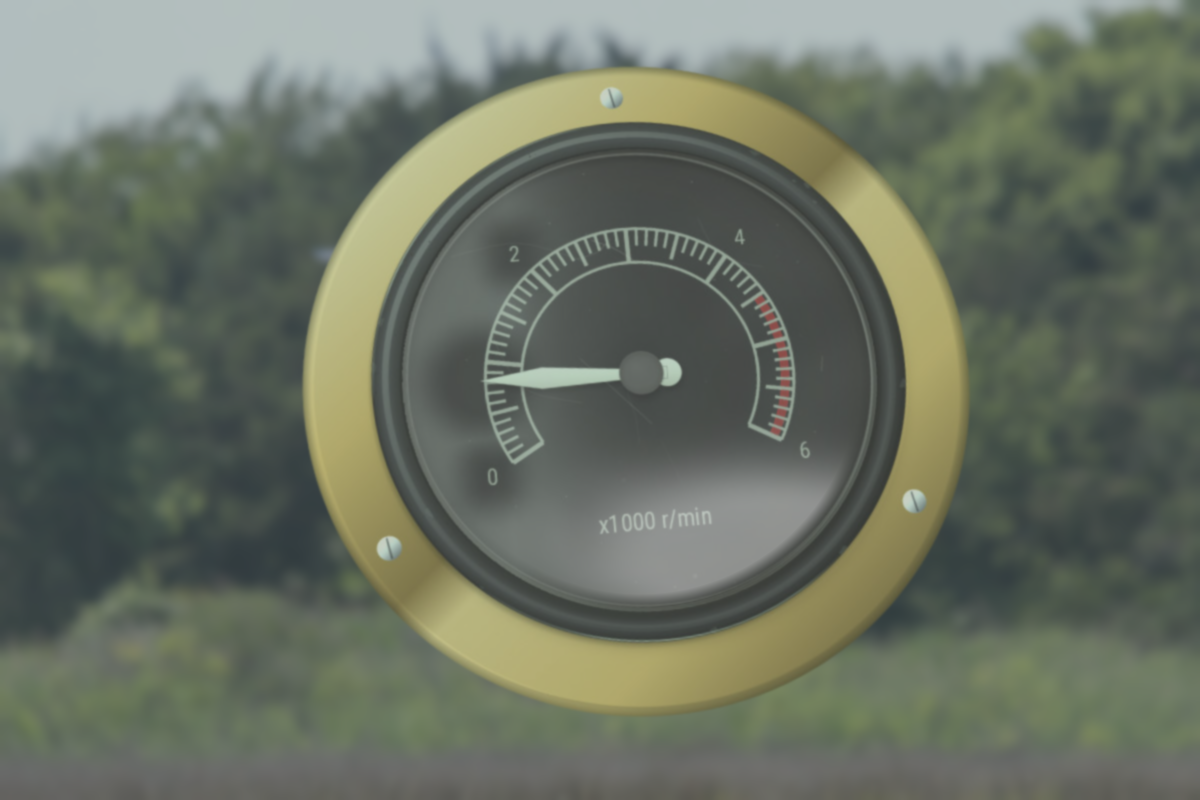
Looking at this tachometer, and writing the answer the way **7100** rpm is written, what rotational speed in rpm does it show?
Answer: **800** rpm
